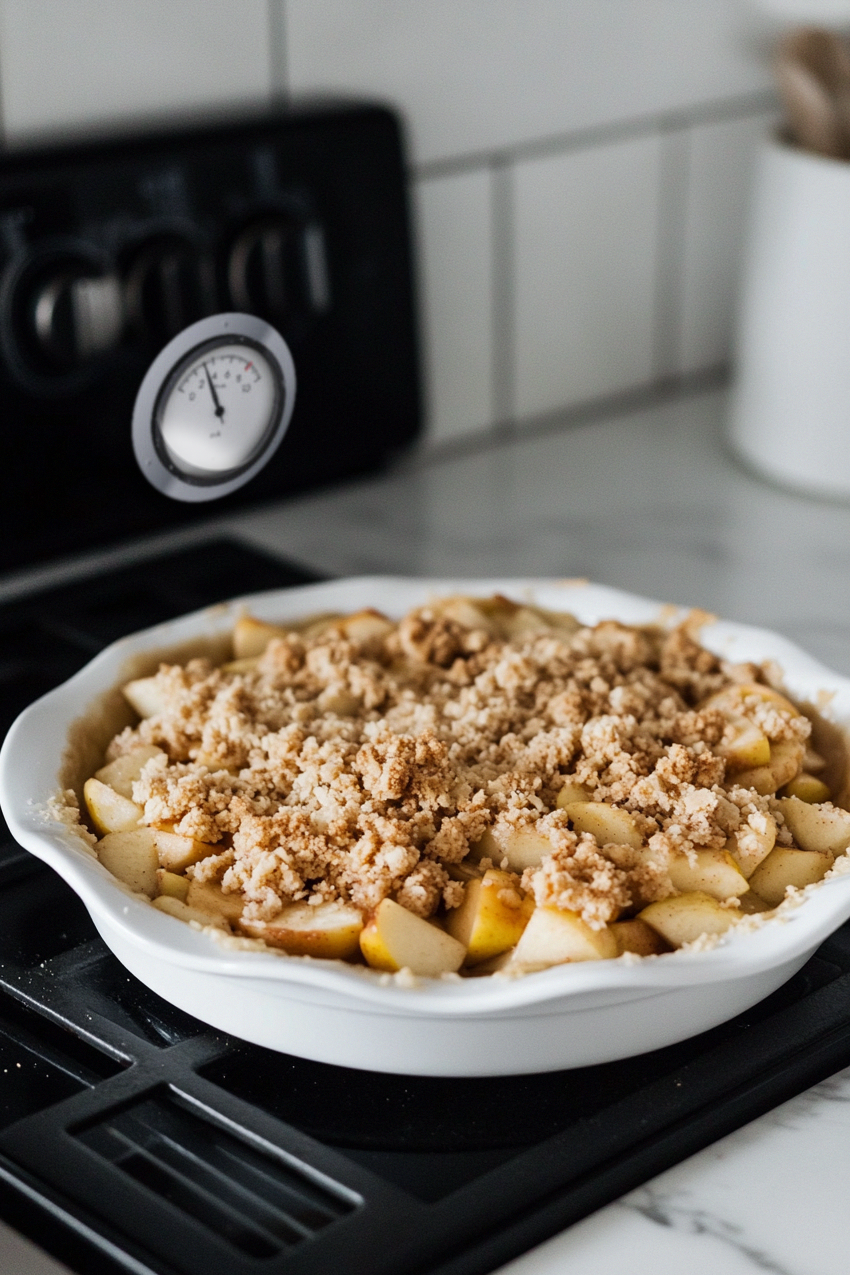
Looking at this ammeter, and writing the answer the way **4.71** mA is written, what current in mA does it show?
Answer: **3** mA
